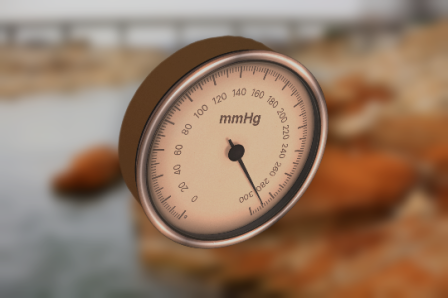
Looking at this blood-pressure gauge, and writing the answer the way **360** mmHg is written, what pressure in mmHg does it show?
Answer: **290** mmHg
